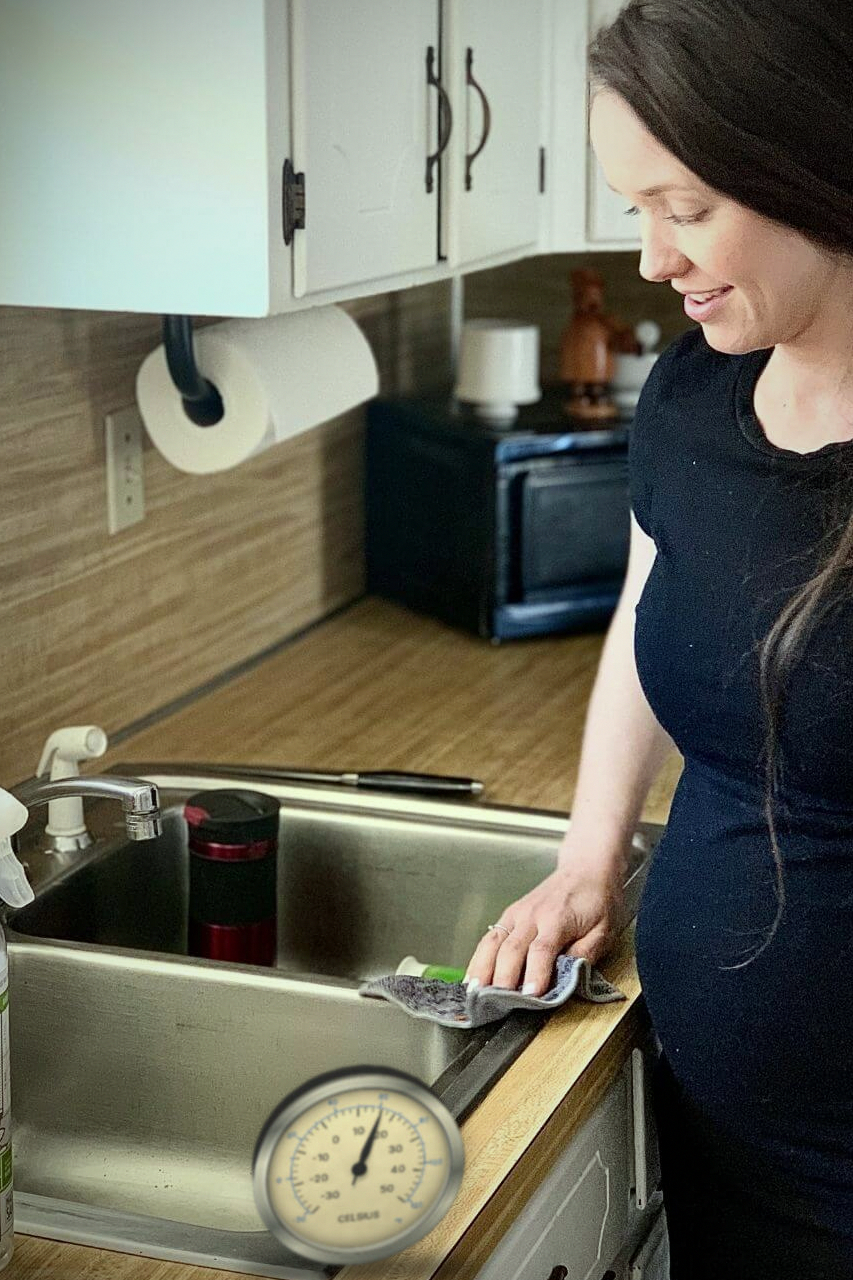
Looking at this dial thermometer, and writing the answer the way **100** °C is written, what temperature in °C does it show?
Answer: **16** °C
